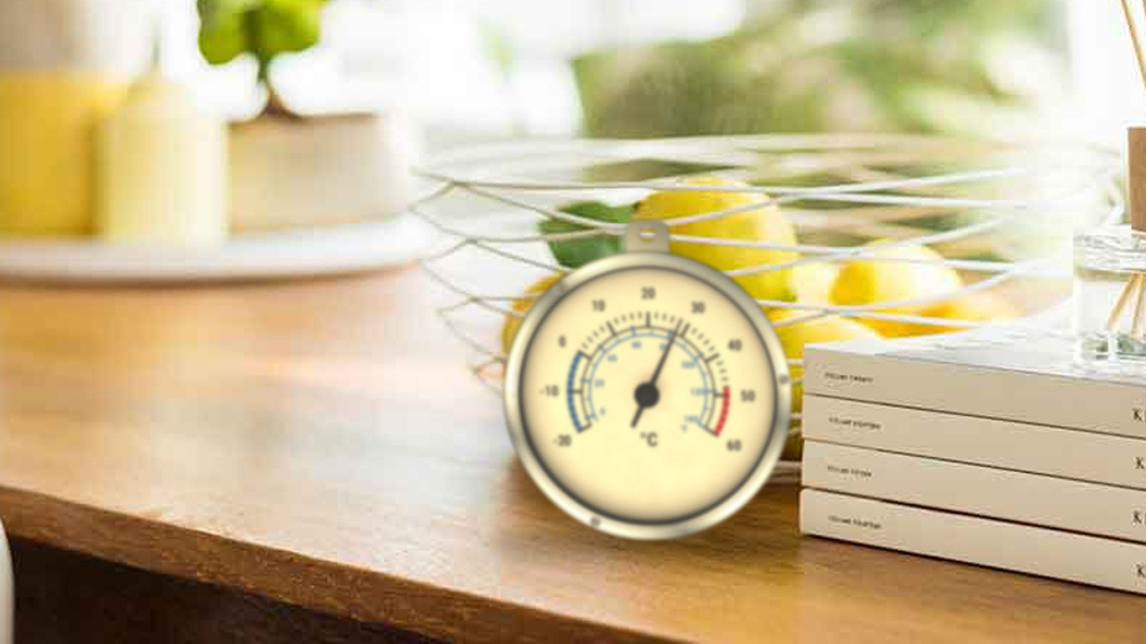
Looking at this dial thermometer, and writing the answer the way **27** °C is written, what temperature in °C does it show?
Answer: **28** °C
